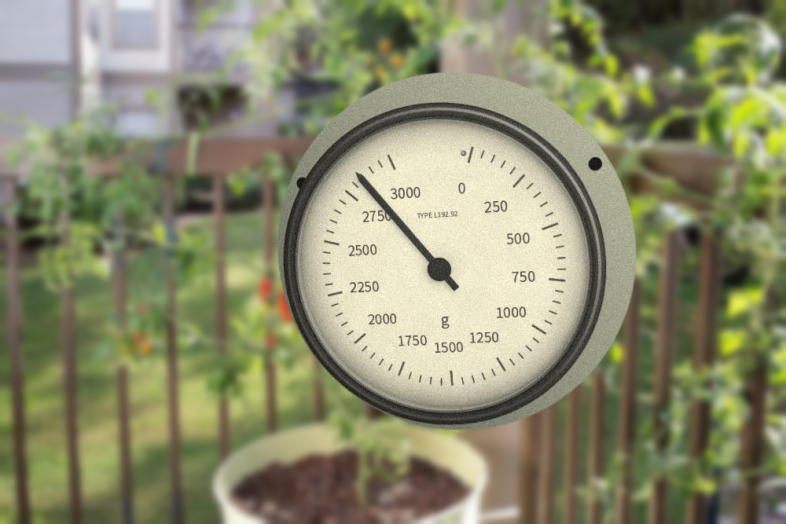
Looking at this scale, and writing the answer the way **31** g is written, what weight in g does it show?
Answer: **2850** g
